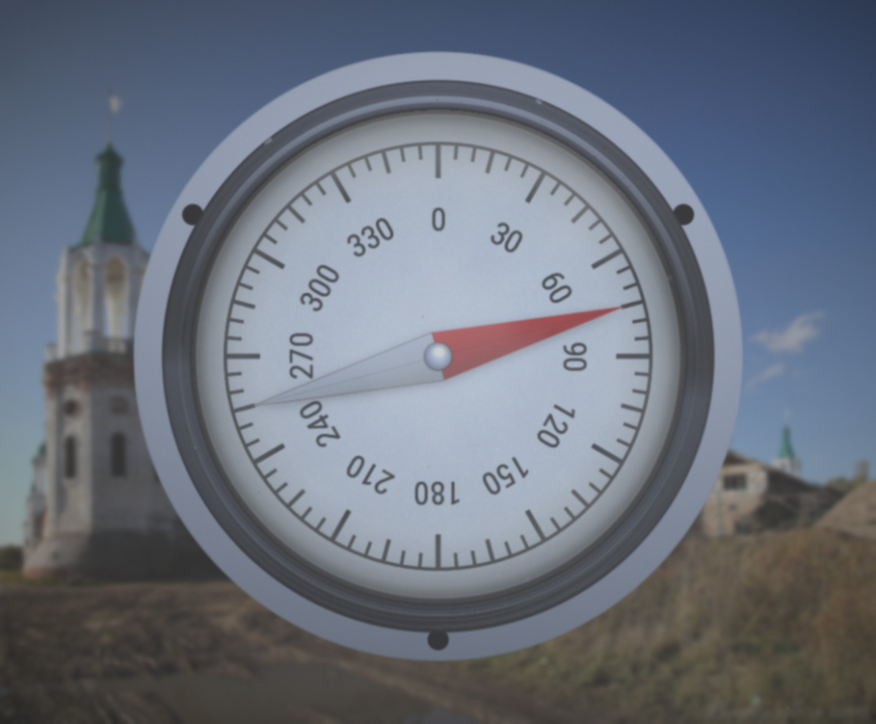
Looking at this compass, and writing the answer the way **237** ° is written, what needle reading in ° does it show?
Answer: **75** °
